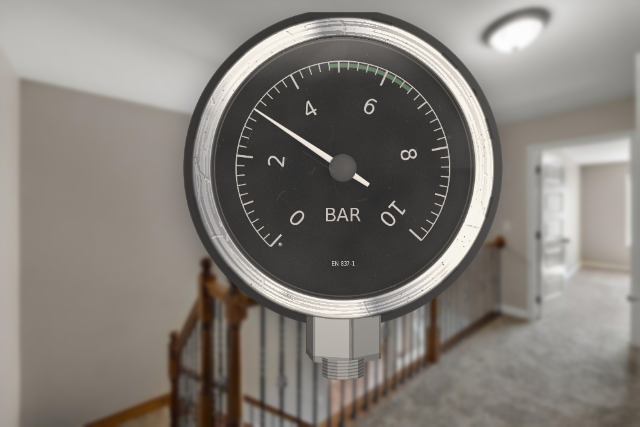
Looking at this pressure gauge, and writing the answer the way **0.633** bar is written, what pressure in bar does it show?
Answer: **3** bar
